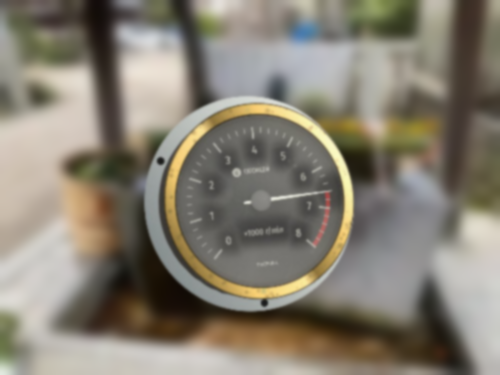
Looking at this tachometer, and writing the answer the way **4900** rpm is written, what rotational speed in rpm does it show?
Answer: **6600** rpm
